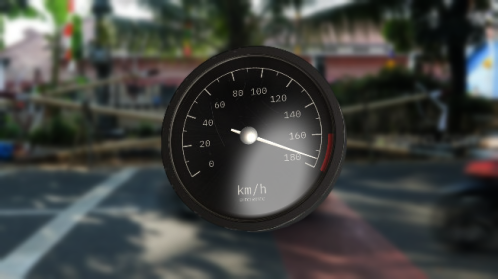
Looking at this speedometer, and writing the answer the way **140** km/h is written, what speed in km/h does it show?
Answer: **175** km/h
